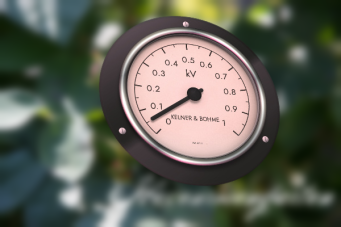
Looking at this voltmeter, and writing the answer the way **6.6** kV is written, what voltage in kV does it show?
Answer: **0.05** kV
